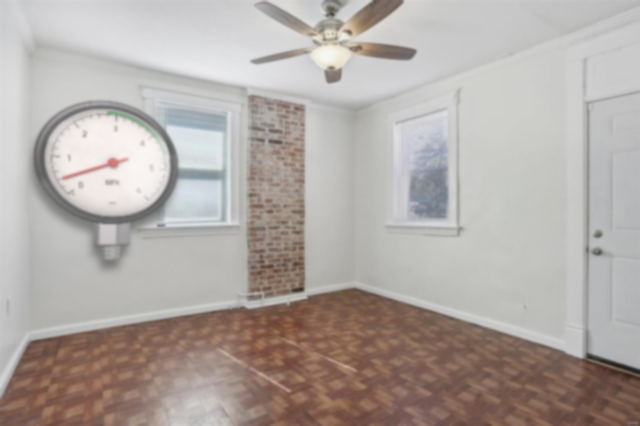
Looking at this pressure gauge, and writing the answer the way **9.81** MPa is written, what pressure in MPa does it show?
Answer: **0.4** MPa
